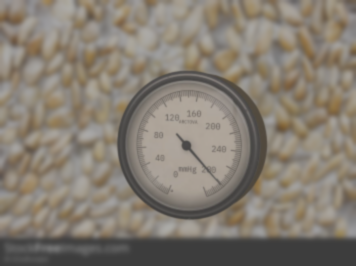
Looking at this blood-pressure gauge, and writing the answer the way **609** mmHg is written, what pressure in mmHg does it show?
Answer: **280** mmHg
